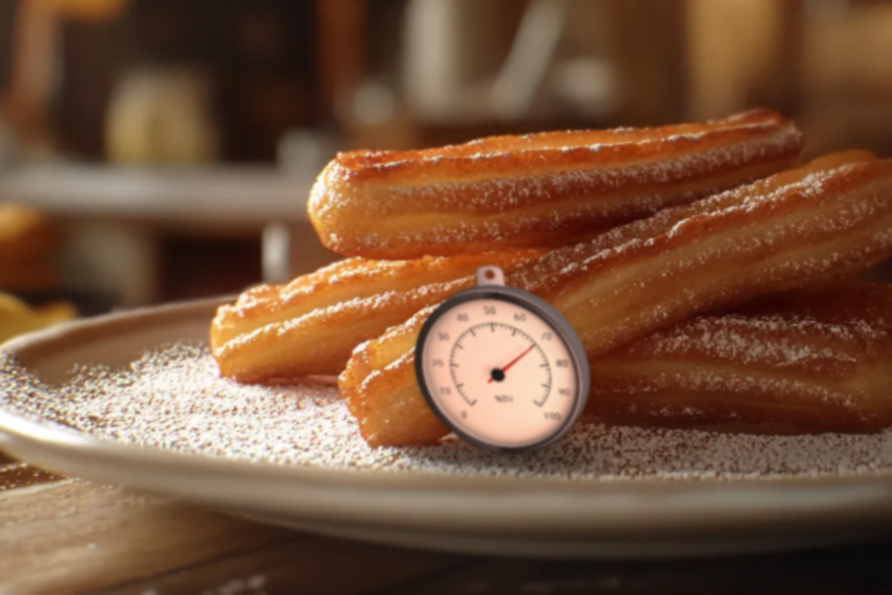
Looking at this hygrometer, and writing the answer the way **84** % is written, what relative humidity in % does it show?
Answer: **70** %
